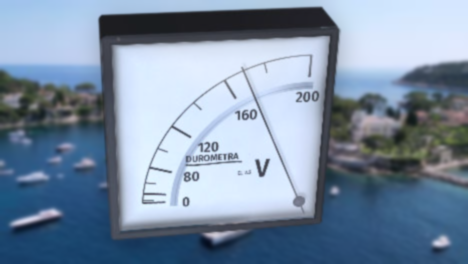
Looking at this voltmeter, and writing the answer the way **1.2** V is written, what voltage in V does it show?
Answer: **170** V
